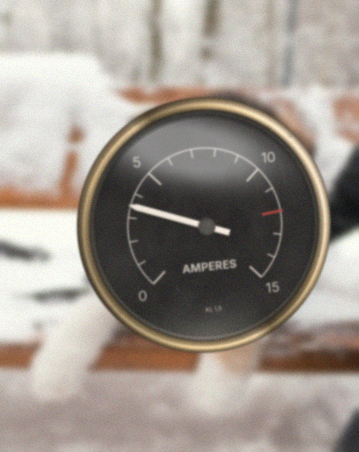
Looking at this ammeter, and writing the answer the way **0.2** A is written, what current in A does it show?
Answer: **3.5** A
